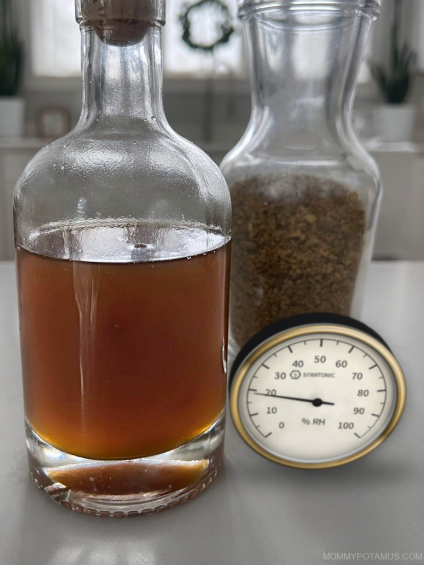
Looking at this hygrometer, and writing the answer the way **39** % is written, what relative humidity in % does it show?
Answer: **20** %
